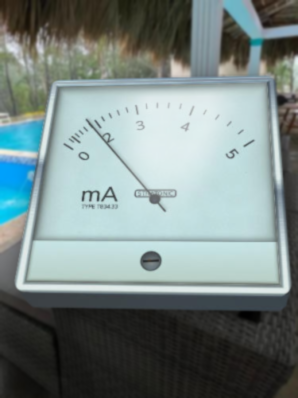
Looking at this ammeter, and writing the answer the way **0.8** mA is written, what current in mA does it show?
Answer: **1.8** mA
